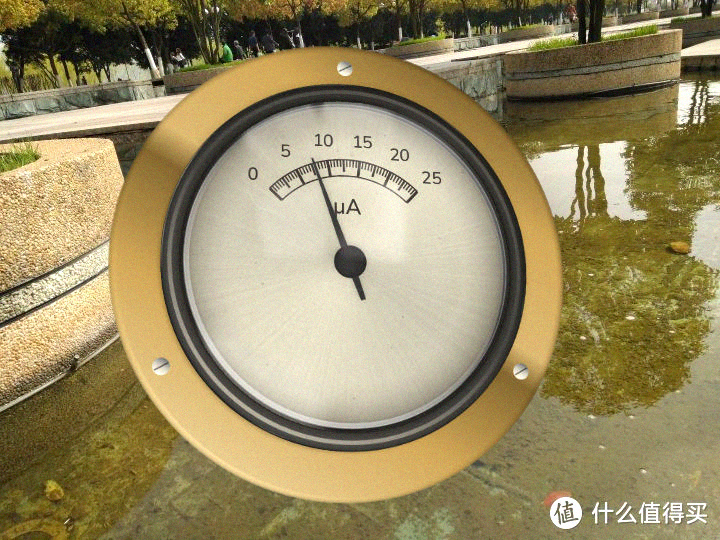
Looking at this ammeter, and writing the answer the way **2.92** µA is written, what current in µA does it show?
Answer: **7.5** µA
